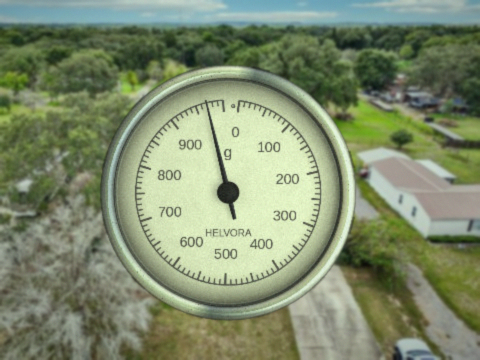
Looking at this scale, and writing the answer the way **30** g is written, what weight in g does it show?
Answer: **970** g
